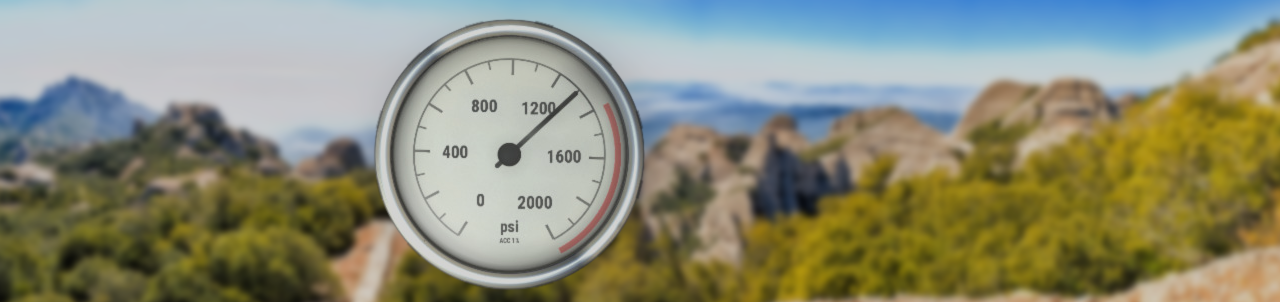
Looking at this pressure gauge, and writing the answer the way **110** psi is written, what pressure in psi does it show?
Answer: **1300** psi
